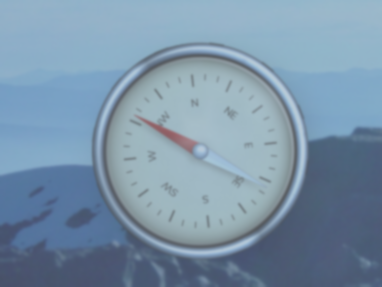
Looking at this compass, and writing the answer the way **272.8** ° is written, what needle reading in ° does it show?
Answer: **305** °
